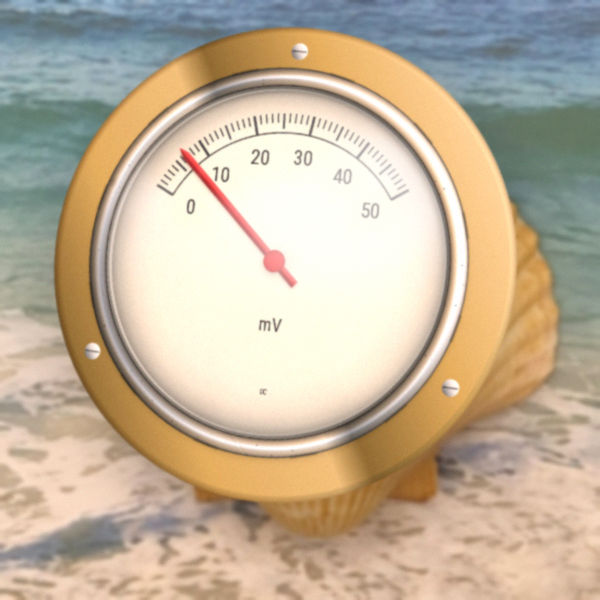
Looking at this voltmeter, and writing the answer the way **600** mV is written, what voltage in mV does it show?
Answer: **7** mV
